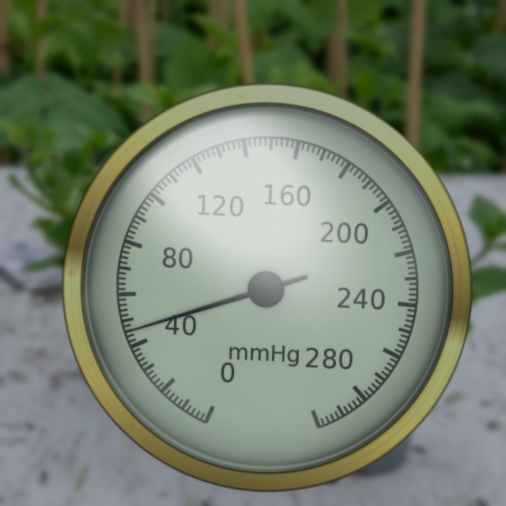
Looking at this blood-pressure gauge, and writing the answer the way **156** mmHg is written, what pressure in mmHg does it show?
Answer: **46** mmHg
